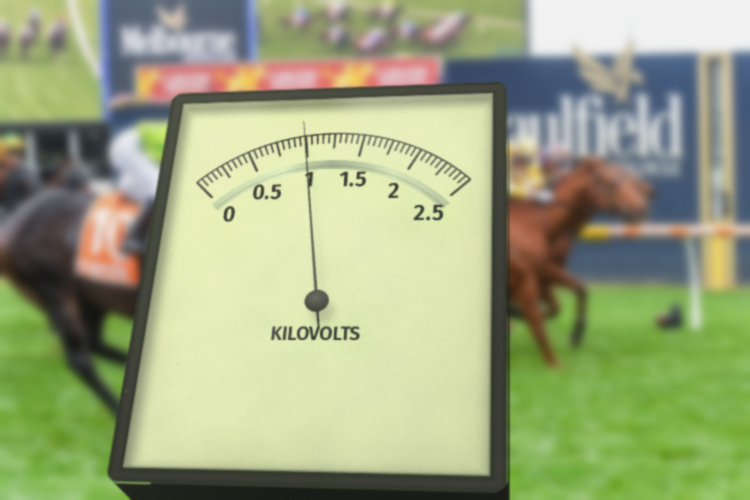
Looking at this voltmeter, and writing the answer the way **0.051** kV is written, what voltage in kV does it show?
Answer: **1** kV
